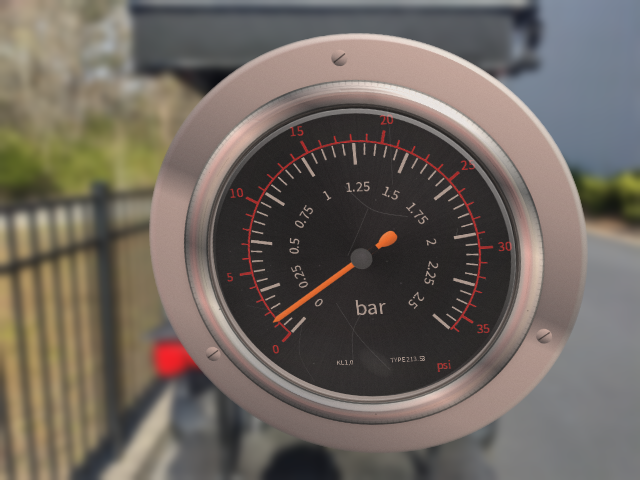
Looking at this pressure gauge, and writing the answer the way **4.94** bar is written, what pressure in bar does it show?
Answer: **0.1** bar
